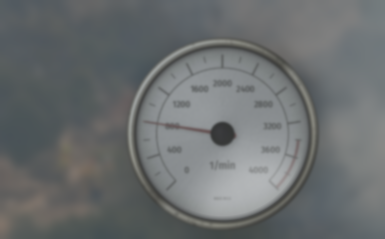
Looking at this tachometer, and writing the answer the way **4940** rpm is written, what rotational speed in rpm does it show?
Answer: **800** rpm
